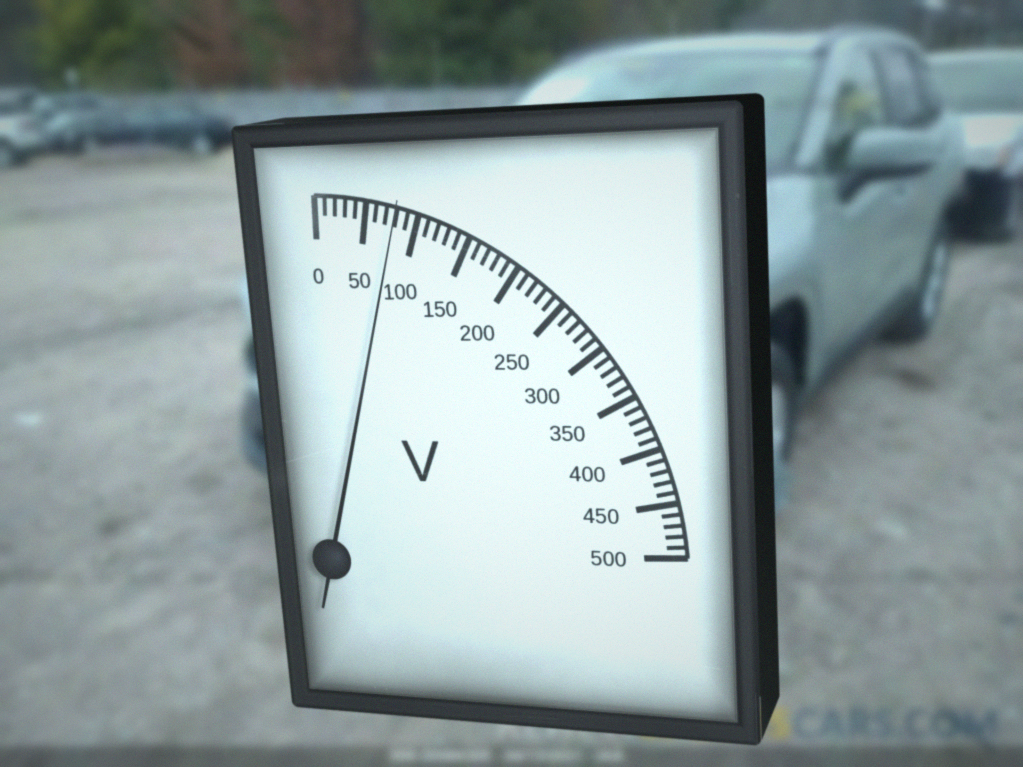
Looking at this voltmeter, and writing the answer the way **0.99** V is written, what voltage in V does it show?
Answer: **80** V
